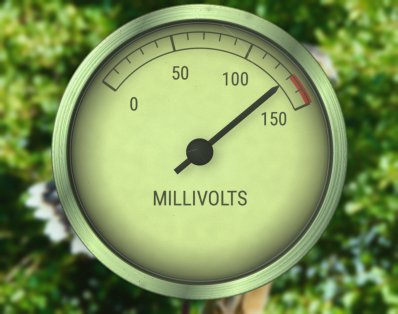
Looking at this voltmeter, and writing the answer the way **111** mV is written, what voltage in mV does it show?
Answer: **130** mV
